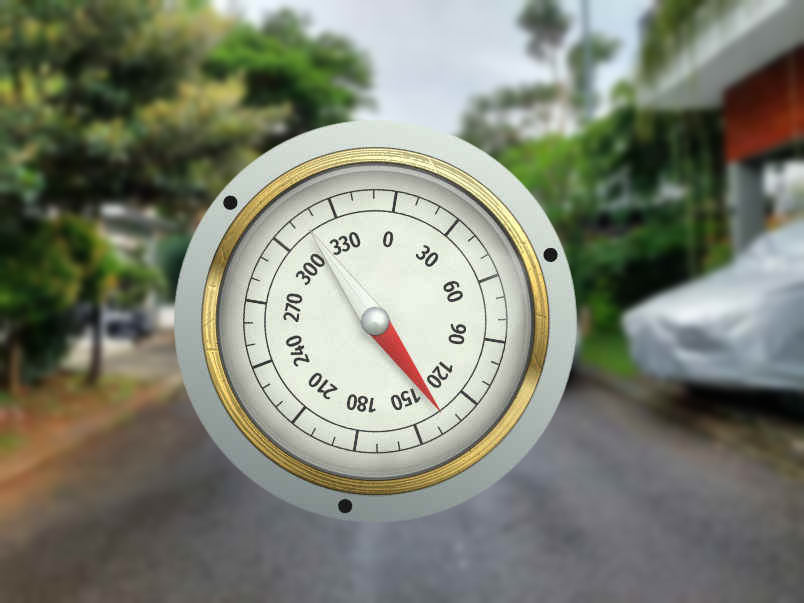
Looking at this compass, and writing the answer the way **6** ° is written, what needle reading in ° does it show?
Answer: **135** °
